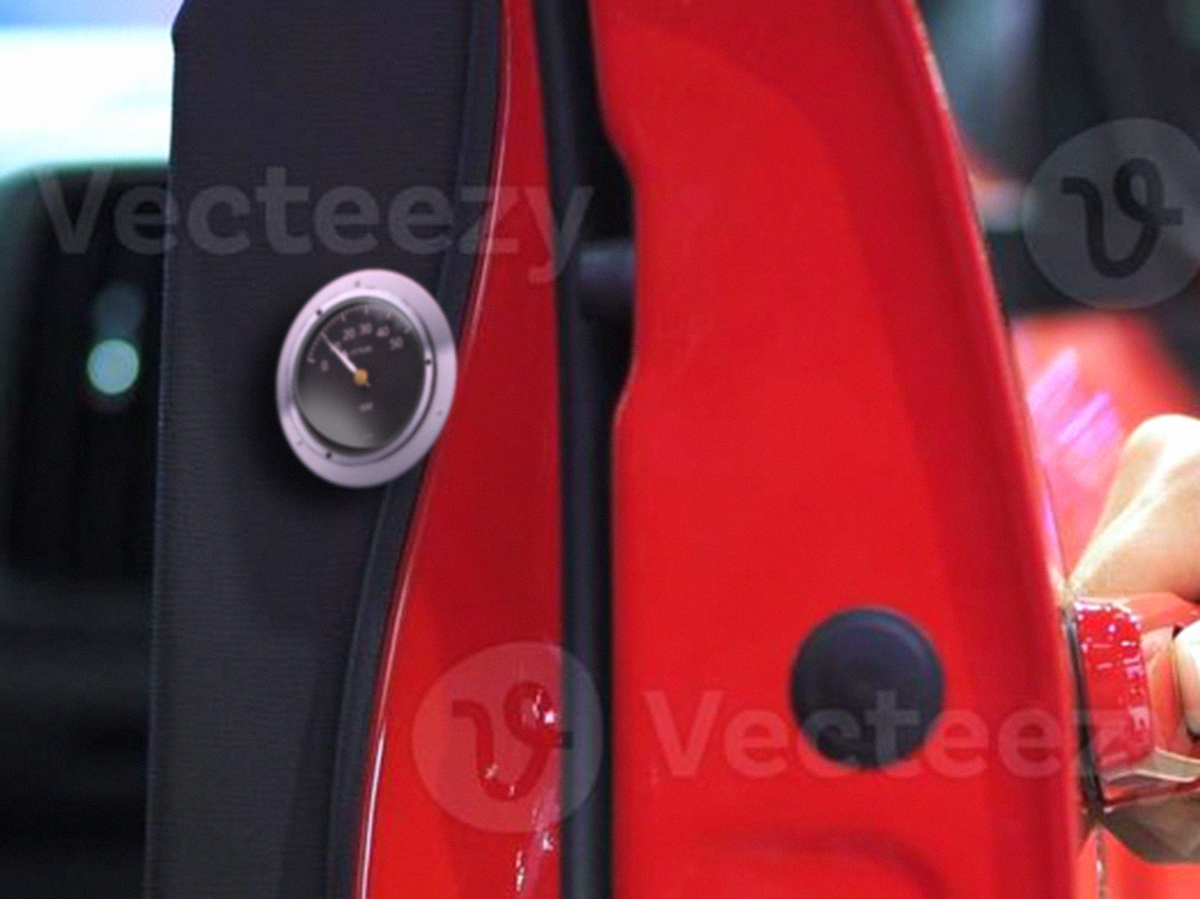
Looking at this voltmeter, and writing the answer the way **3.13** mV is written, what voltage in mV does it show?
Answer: **10** mV
